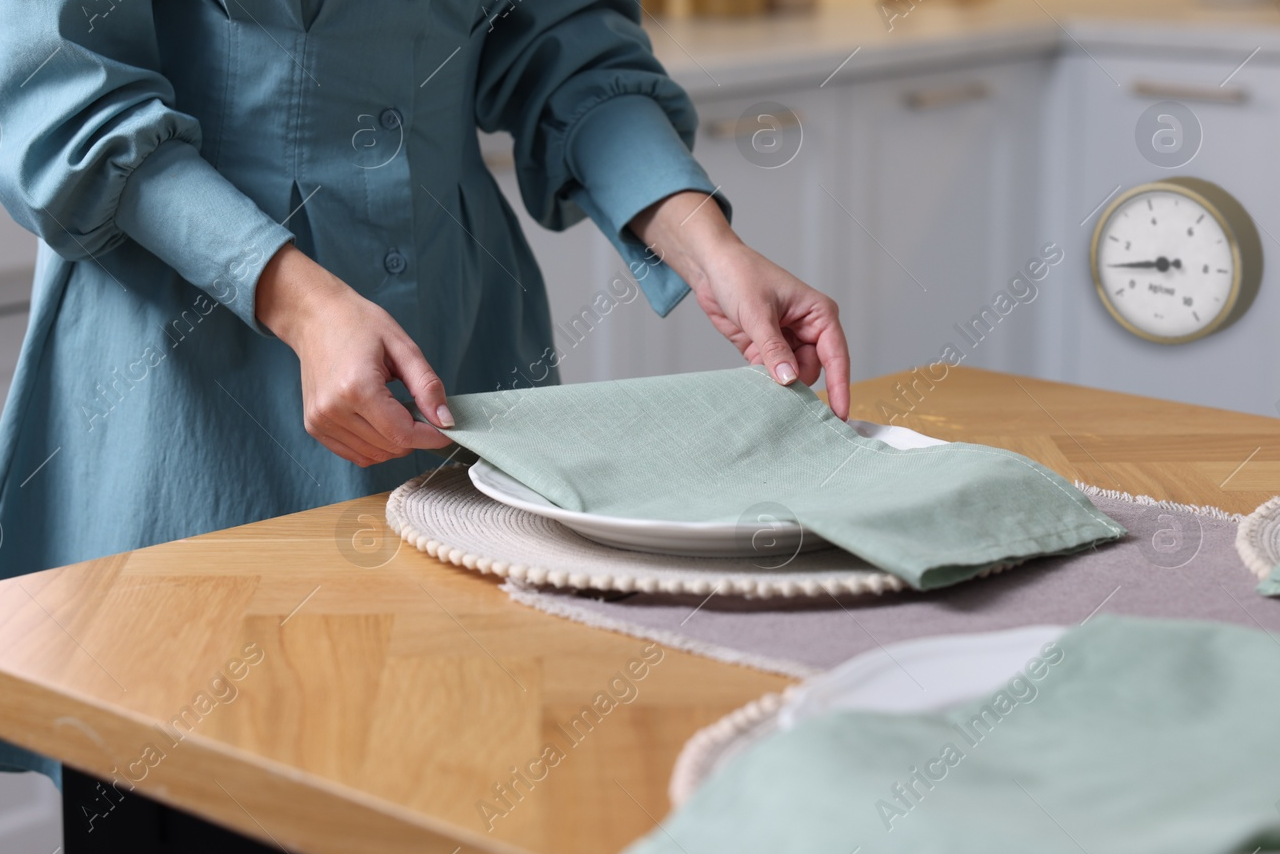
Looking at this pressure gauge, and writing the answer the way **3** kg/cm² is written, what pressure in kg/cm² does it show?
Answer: **1** kg/cm²
